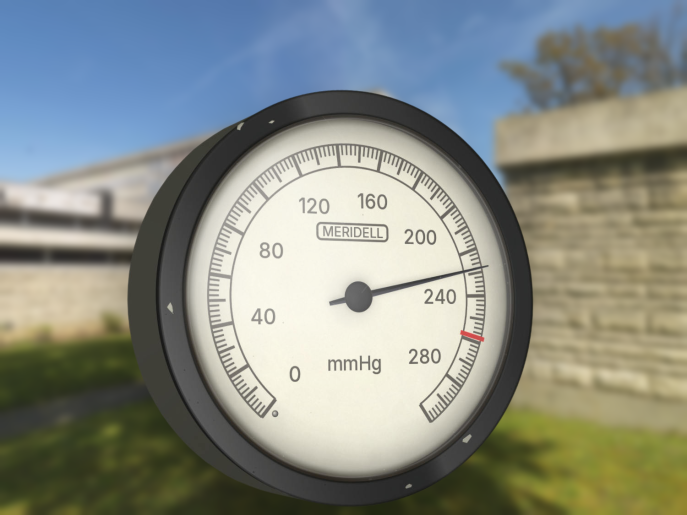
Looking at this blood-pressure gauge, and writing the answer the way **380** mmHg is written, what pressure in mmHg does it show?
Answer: **228** mmHg
